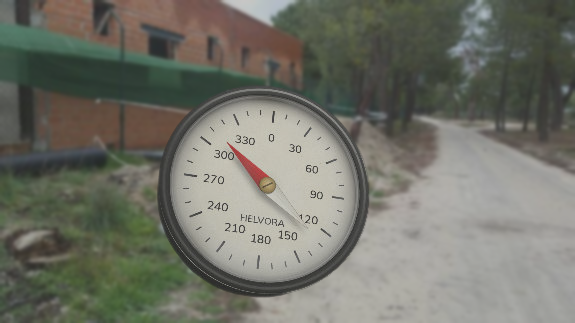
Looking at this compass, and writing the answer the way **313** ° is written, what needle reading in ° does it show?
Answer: **310** °
